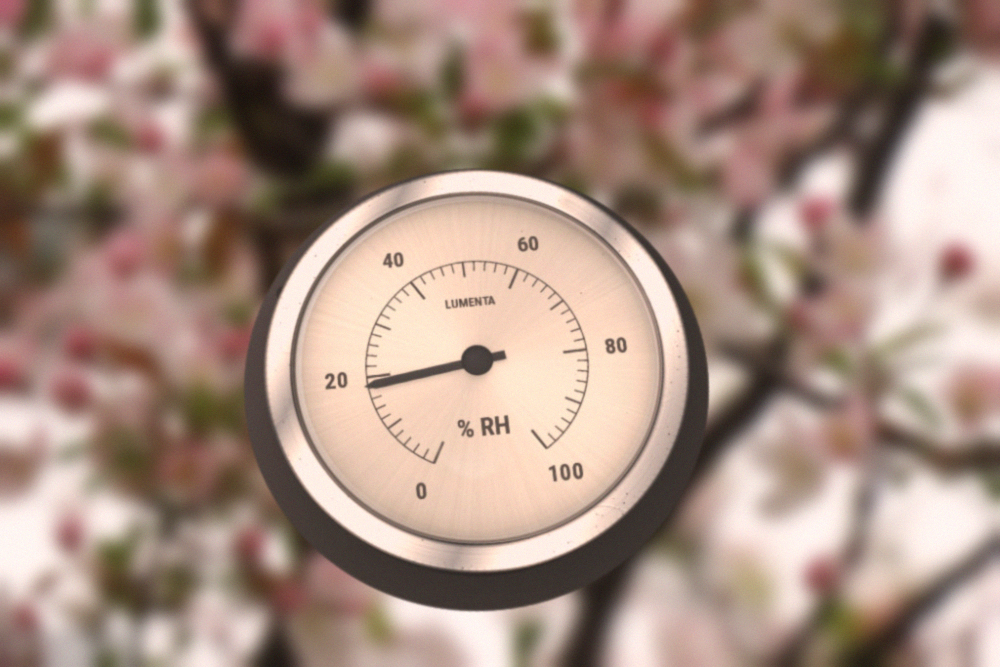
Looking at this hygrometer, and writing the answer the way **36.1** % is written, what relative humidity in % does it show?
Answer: **18** %
